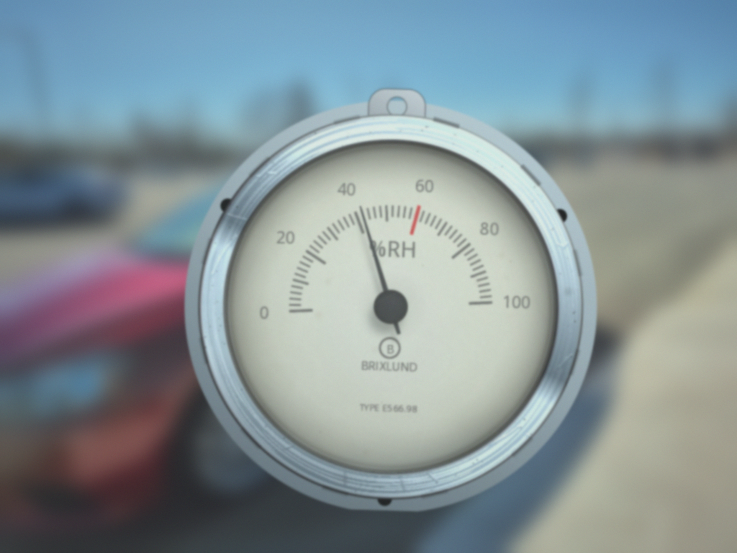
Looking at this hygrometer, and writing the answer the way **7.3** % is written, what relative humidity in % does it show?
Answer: **42** %
